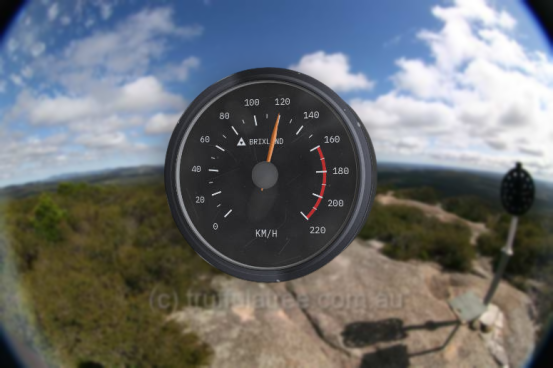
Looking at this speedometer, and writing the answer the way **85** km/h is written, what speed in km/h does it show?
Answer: **120** km/h
